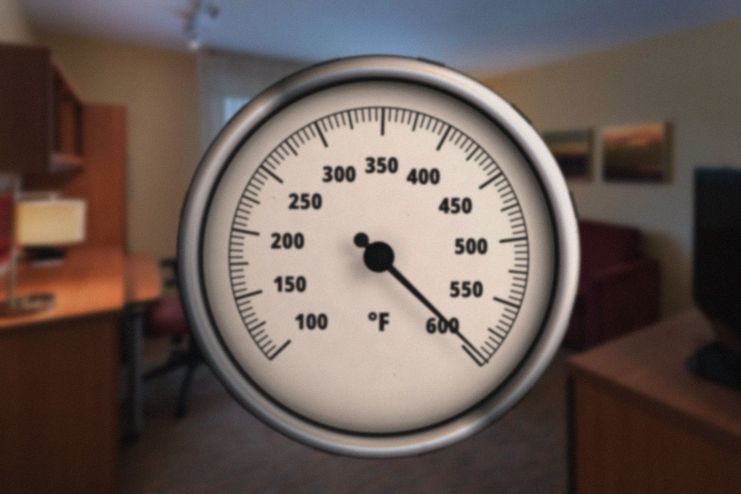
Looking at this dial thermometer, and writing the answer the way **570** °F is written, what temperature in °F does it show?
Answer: **595** °F
